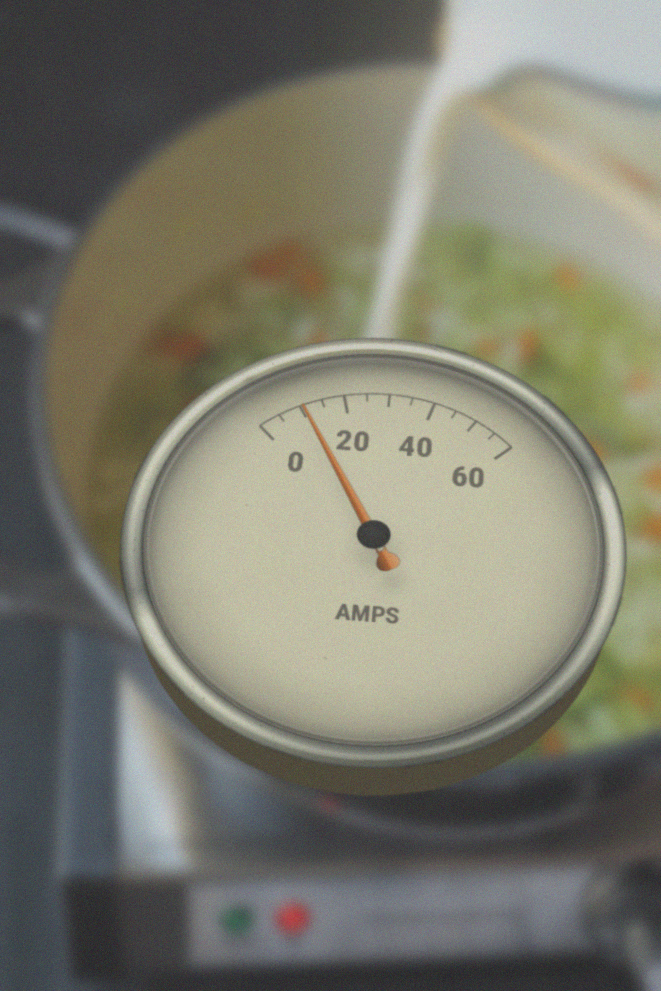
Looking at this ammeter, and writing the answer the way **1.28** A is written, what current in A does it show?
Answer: **10** A
